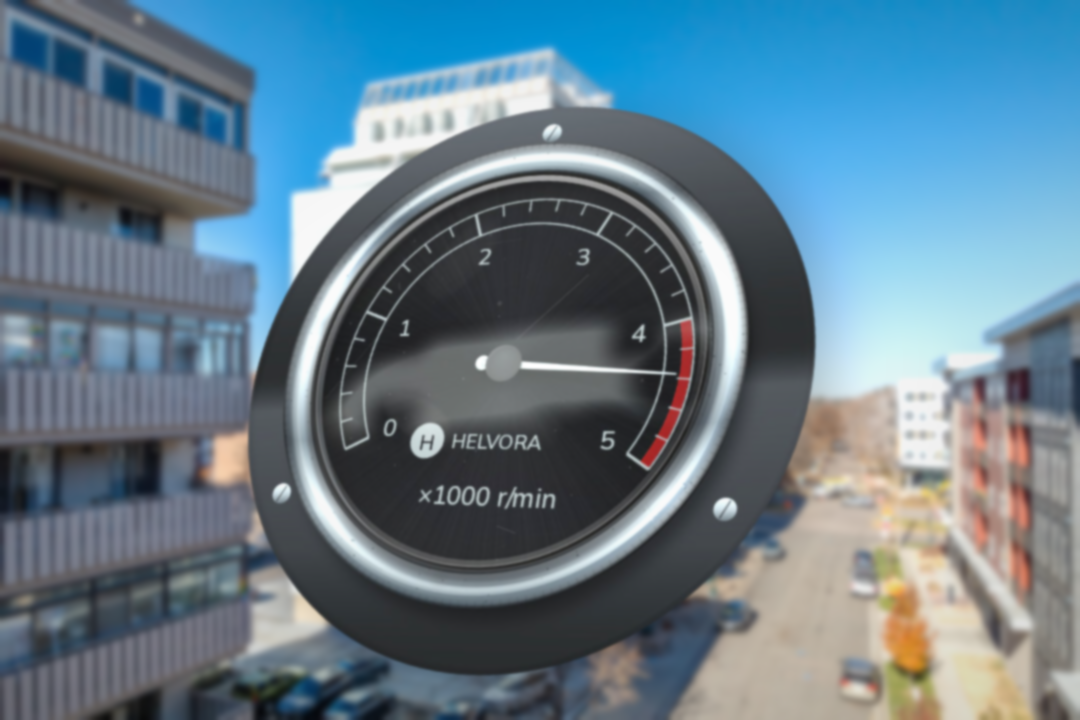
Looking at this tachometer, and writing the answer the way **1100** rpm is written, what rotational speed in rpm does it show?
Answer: **4400** rpm
